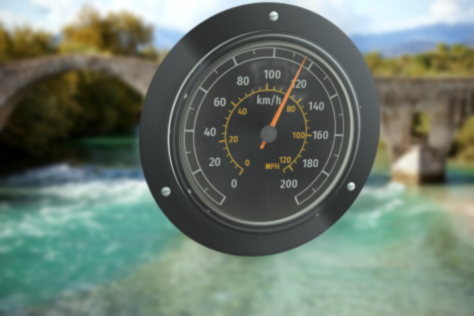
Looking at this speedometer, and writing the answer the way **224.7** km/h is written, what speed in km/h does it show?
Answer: **115** km/h
